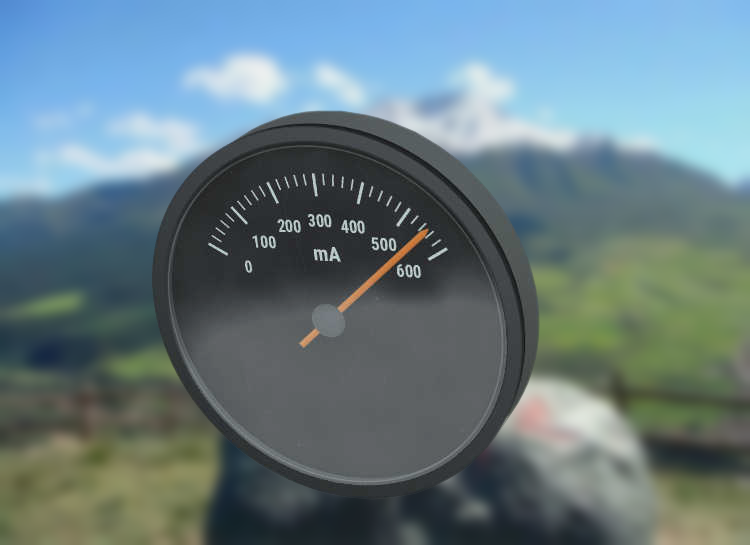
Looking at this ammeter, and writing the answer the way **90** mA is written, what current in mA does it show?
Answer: **550** mA
